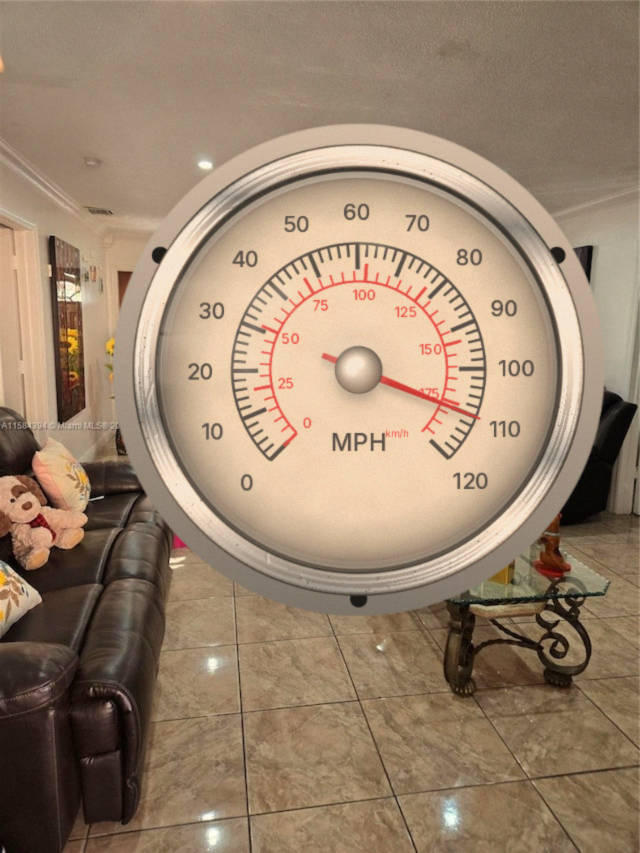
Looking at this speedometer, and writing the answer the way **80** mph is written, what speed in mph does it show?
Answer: **110** mph
